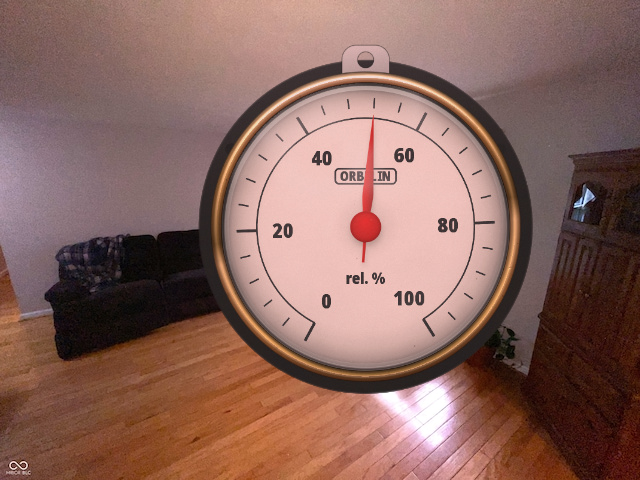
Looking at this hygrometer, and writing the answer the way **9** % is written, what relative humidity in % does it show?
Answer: **52** %
